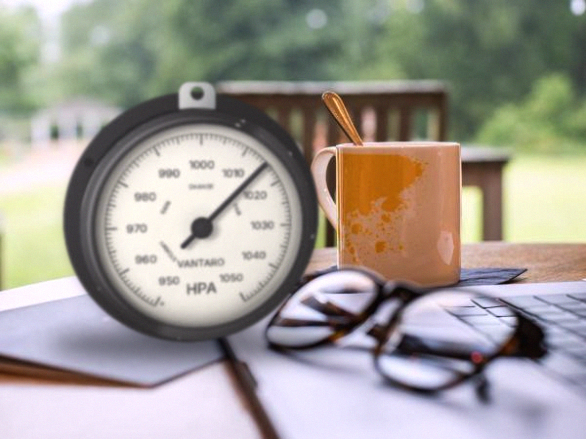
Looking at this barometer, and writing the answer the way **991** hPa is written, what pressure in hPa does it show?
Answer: **1015** hPa
